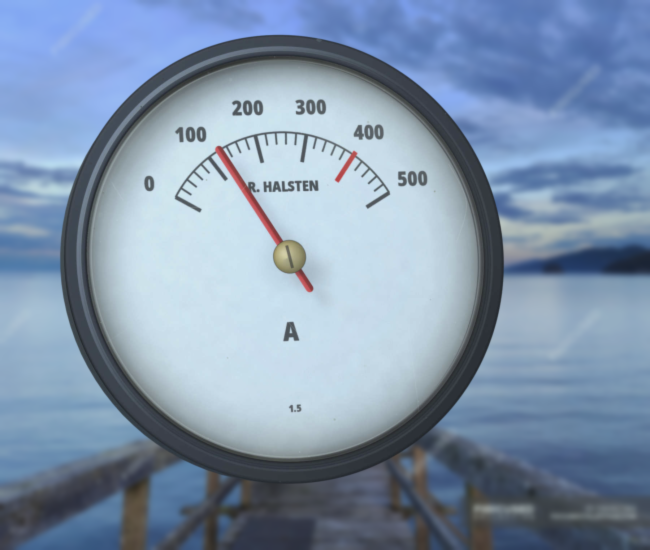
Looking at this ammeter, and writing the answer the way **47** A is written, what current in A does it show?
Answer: **120** A
